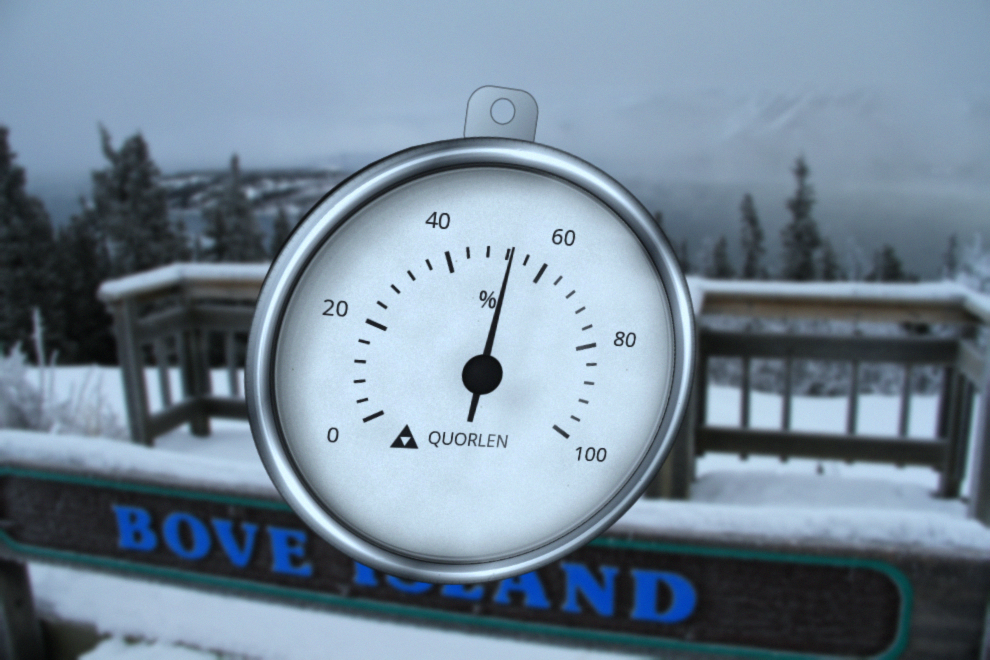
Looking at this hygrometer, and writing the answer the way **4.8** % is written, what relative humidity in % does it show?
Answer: **52** %
